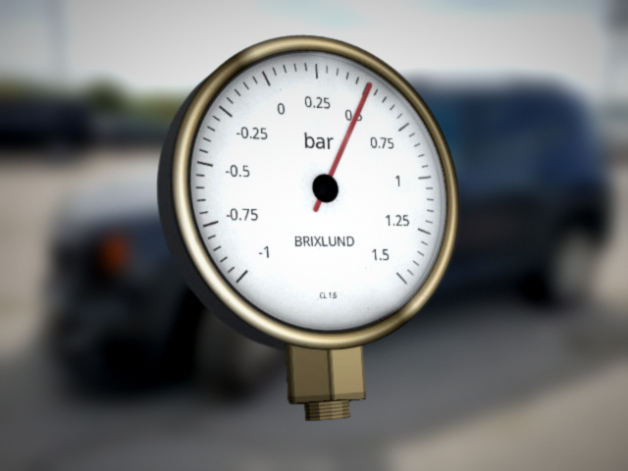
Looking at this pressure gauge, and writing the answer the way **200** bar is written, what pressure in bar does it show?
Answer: **0.5** bar
